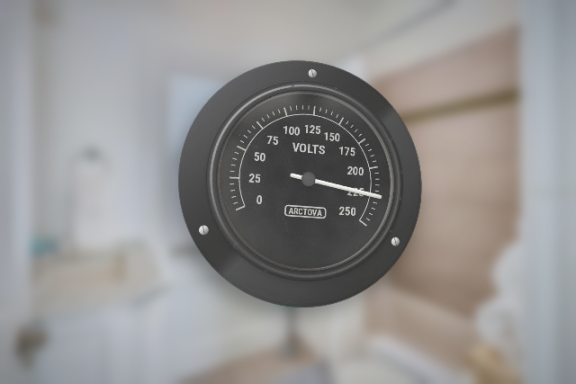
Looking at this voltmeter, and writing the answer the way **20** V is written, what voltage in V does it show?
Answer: **225** V
